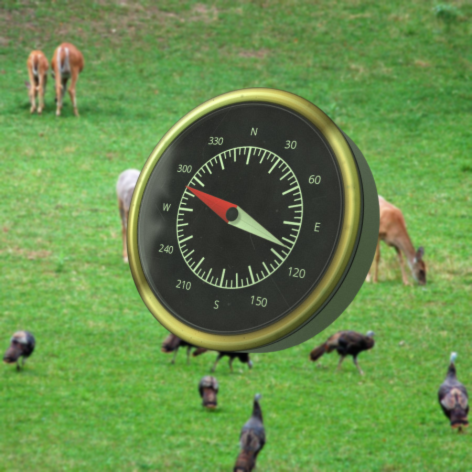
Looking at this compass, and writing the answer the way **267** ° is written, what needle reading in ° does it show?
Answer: **290** °
